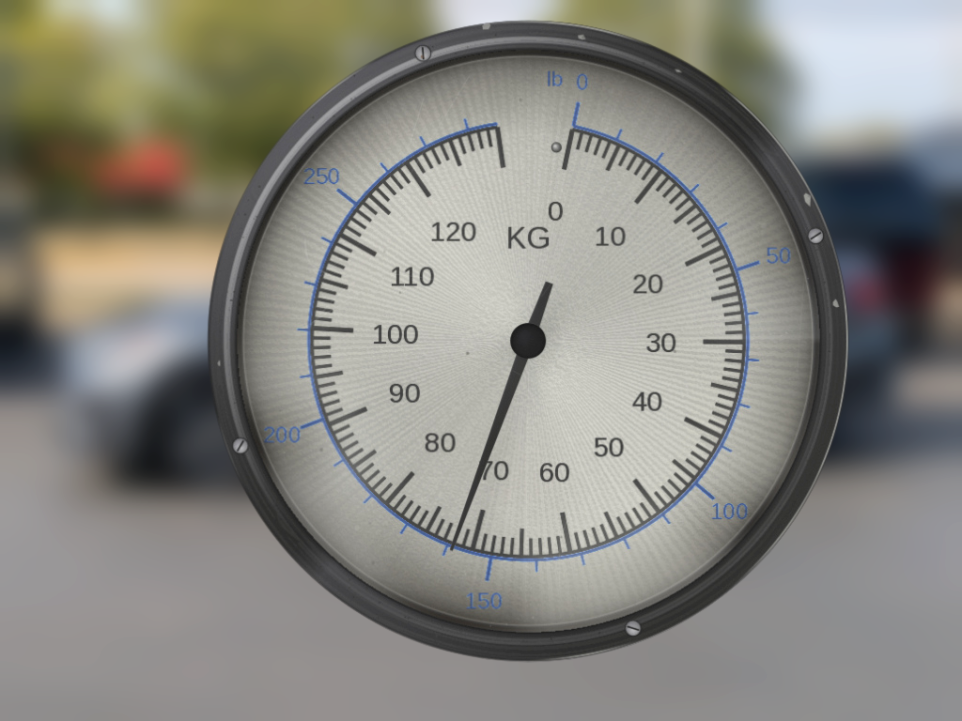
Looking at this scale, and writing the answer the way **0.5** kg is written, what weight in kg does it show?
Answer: **72** kg
